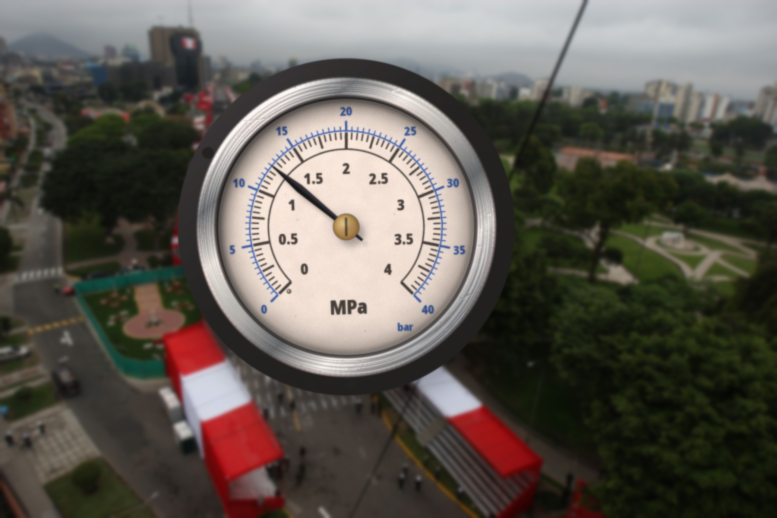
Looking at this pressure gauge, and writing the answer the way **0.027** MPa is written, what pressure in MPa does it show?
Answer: **1.25** MPa
